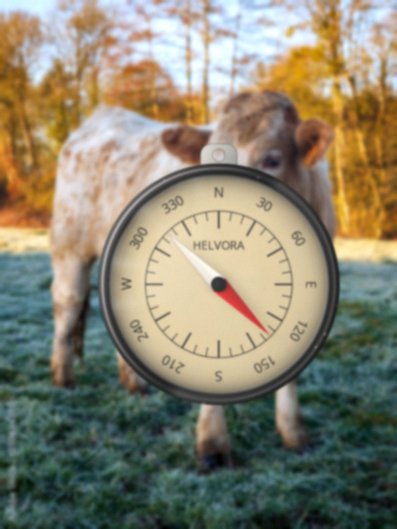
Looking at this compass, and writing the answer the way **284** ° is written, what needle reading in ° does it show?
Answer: **135** °
